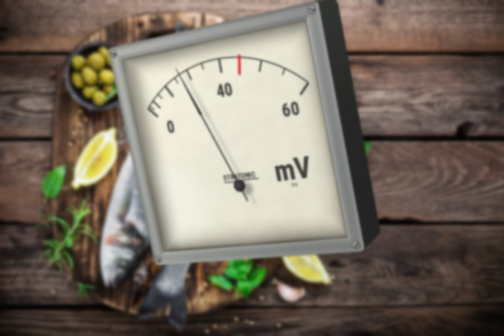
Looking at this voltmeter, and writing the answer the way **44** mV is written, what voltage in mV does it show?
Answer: **27.5** mV
